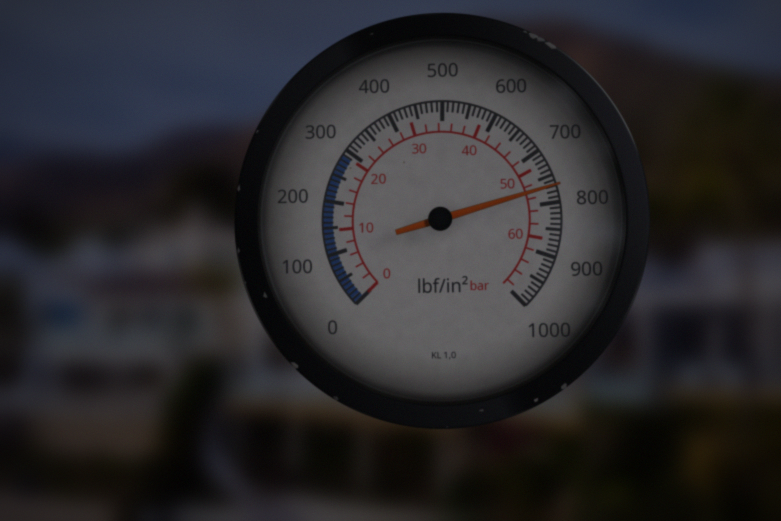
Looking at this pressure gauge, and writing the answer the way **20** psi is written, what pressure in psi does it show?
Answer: **770** psi
